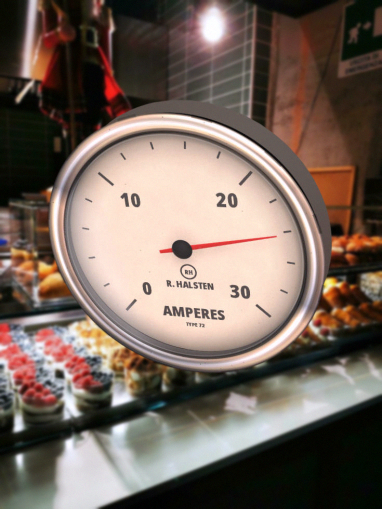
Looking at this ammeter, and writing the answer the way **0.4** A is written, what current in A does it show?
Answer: **24** A
